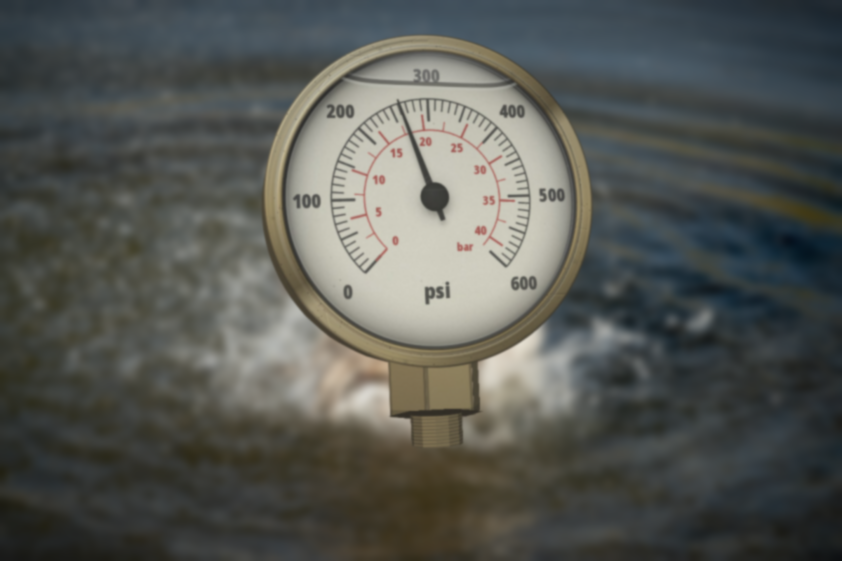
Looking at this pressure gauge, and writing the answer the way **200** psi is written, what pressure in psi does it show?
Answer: **260** psi
